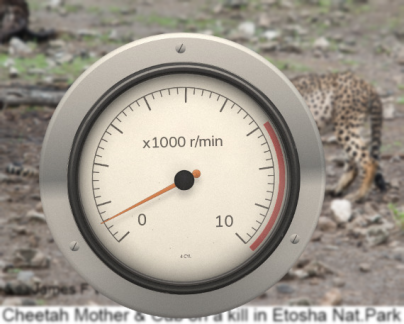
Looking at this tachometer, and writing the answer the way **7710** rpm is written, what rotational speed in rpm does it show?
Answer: **600** rpm
